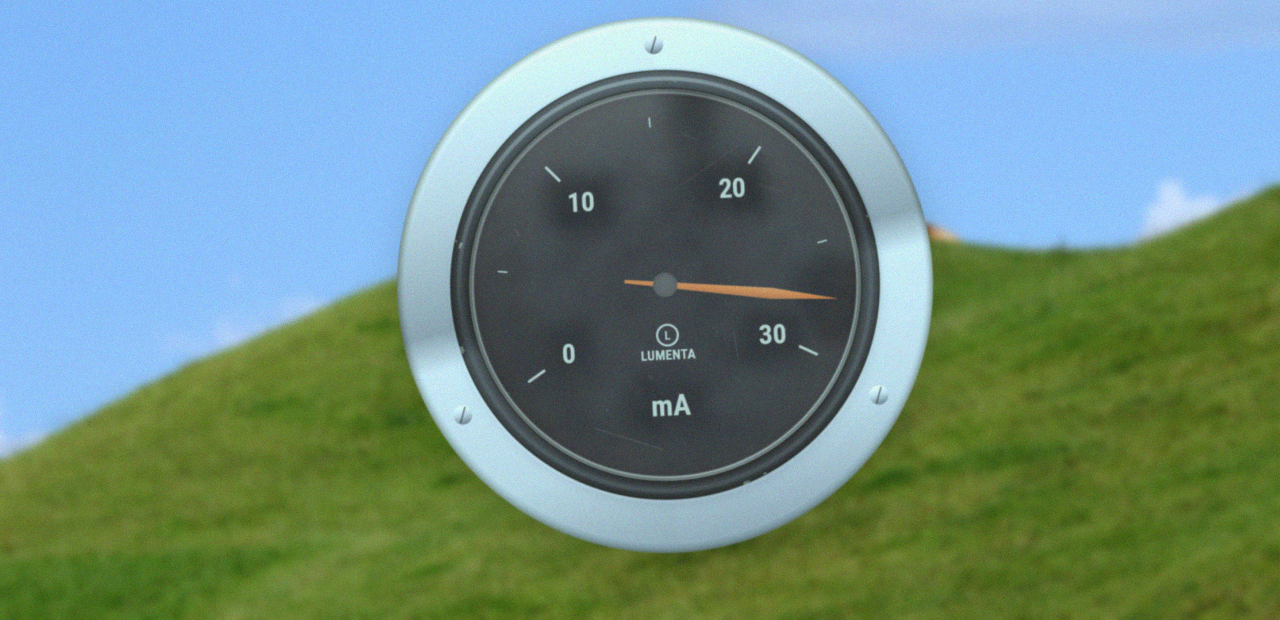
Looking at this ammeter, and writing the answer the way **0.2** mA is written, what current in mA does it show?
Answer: **27.5** mA
